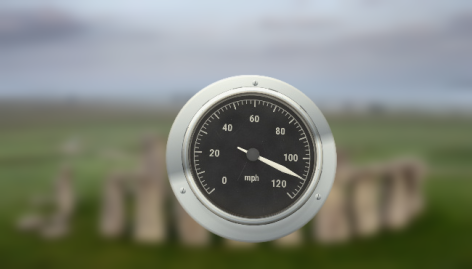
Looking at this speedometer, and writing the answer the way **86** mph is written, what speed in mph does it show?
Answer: **110** mph
